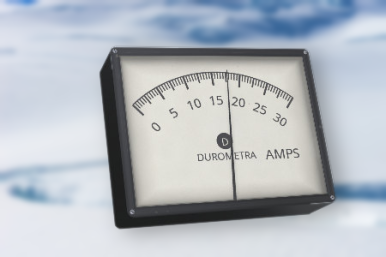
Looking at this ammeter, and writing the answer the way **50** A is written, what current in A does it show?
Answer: **17.5** A
